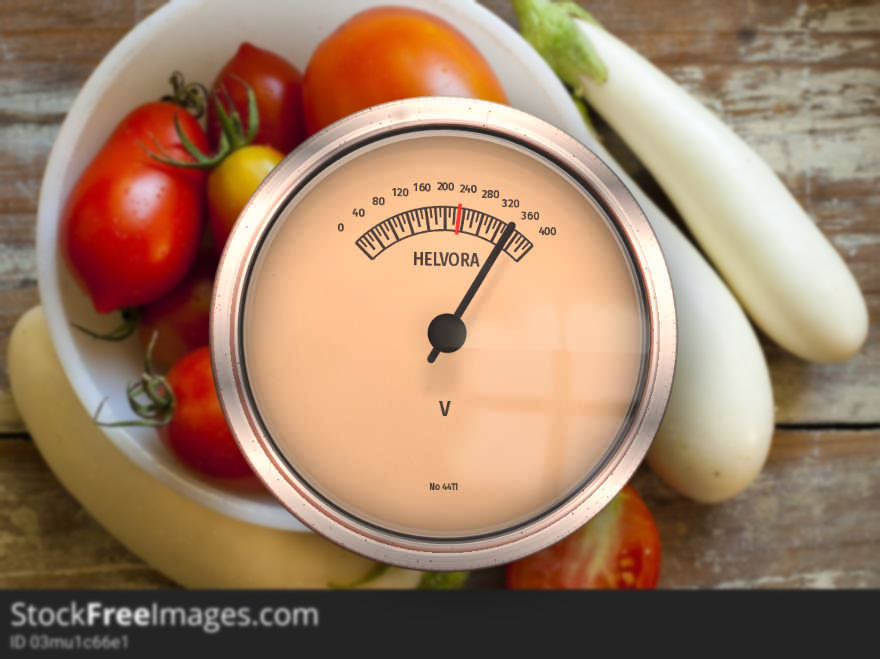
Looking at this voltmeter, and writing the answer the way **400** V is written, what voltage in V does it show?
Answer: **340** V
